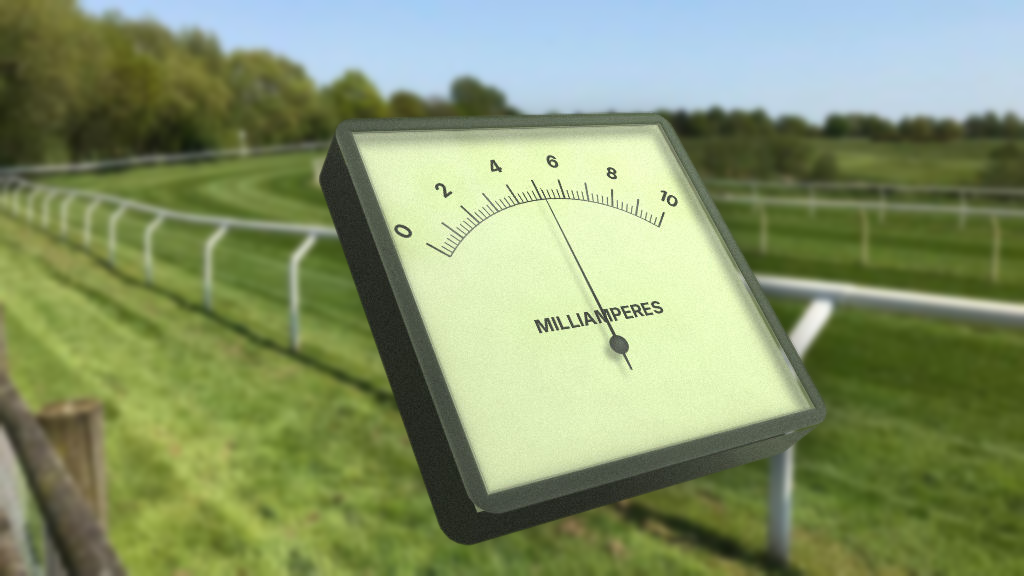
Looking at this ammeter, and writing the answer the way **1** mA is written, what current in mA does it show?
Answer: **5** mA
